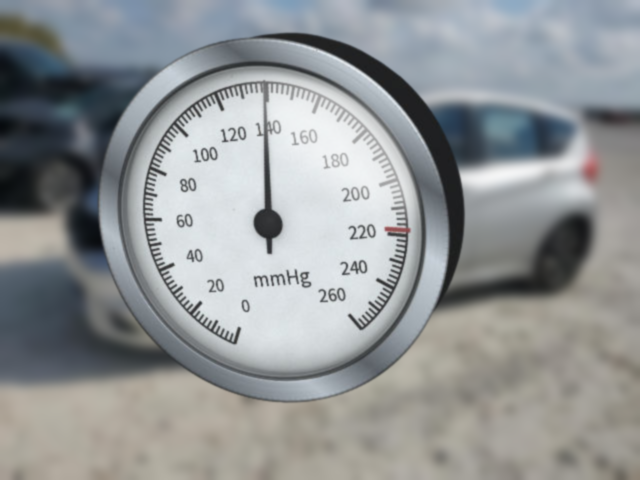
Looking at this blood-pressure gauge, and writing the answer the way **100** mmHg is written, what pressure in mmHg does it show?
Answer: **140** mmHg
